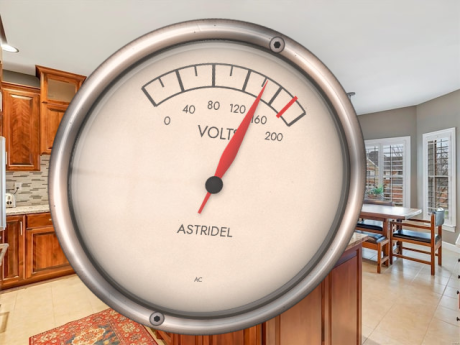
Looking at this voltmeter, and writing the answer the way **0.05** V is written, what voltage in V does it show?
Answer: **140** V
